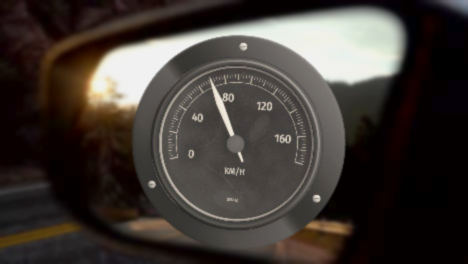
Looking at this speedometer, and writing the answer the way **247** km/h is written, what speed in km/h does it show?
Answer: **70** km/h
